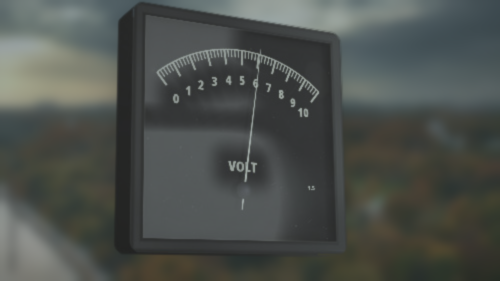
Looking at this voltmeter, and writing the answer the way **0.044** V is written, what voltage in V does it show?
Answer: **6** V
